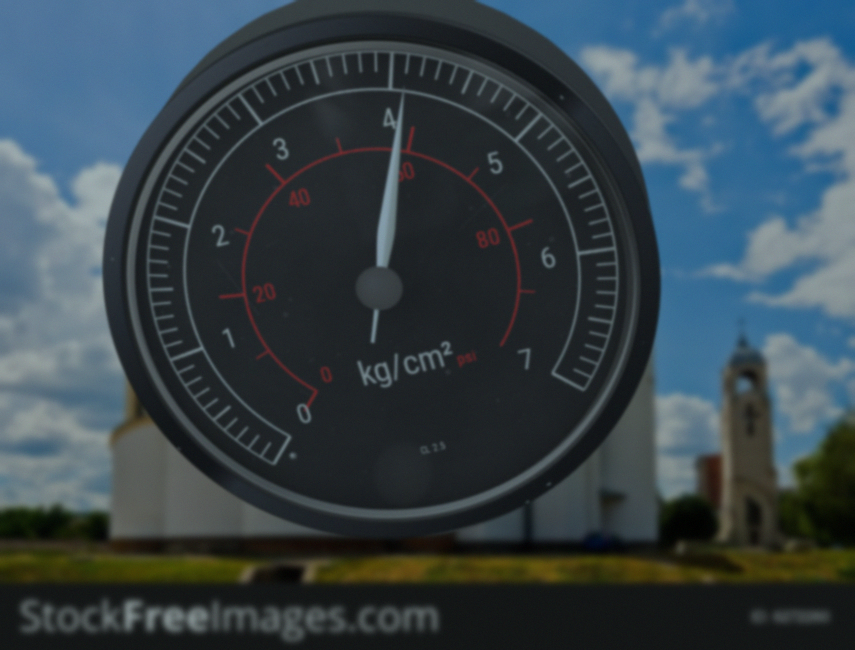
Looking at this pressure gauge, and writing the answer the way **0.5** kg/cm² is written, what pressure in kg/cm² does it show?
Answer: **4.1** kg/cm²
